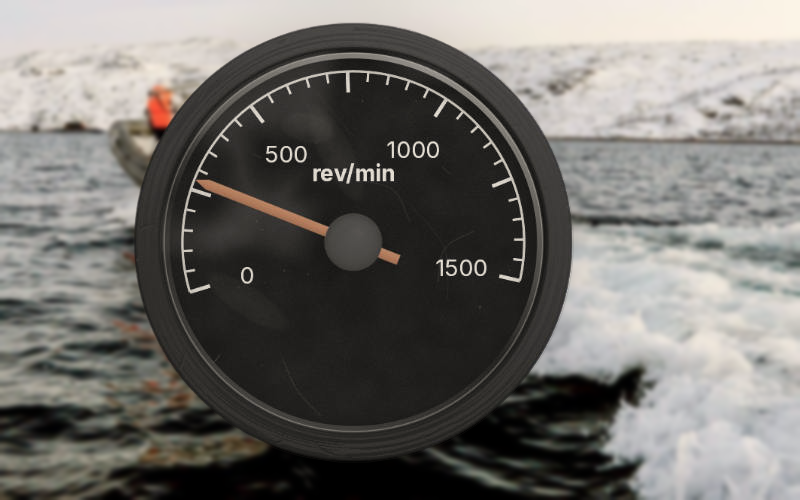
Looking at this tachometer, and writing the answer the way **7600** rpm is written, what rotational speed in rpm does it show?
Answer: **275** rpm
